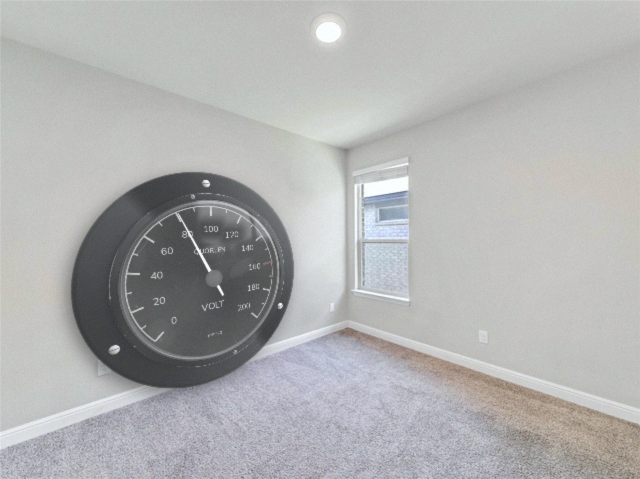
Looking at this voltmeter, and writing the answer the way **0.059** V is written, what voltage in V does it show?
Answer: **80** V
